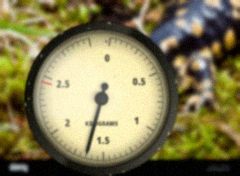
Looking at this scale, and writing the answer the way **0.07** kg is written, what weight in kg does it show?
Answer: **1.65** kg
